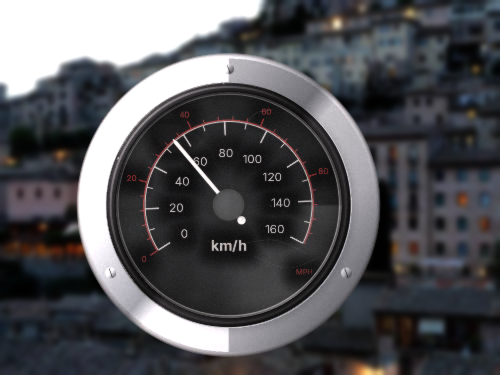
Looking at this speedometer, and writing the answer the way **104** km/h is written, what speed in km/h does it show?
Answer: **55** km/h
